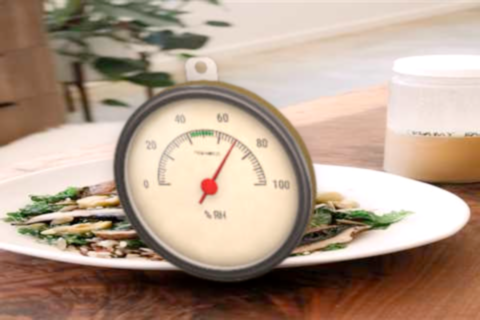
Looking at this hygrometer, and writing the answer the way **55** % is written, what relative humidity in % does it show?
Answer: **70** %
